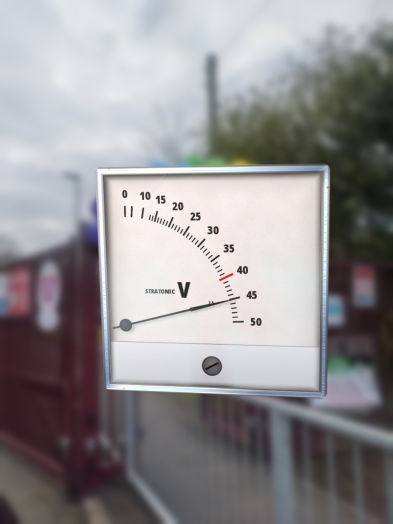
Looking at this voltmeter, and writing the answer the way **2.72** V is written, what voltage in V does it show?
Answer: **45** V
